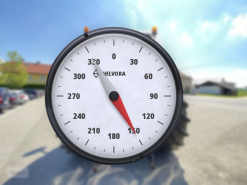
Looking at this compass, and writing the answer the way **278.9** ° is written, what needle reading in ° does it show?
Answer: **150** °
